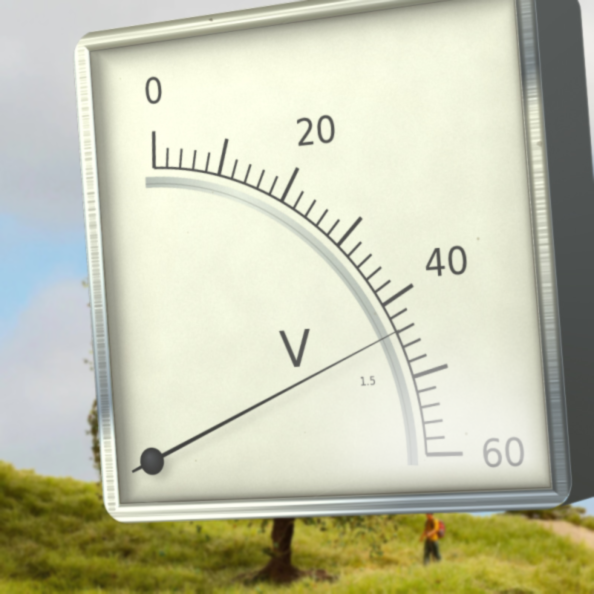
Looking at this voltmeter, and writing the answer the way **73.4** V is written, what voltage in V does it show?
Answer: **44** V
